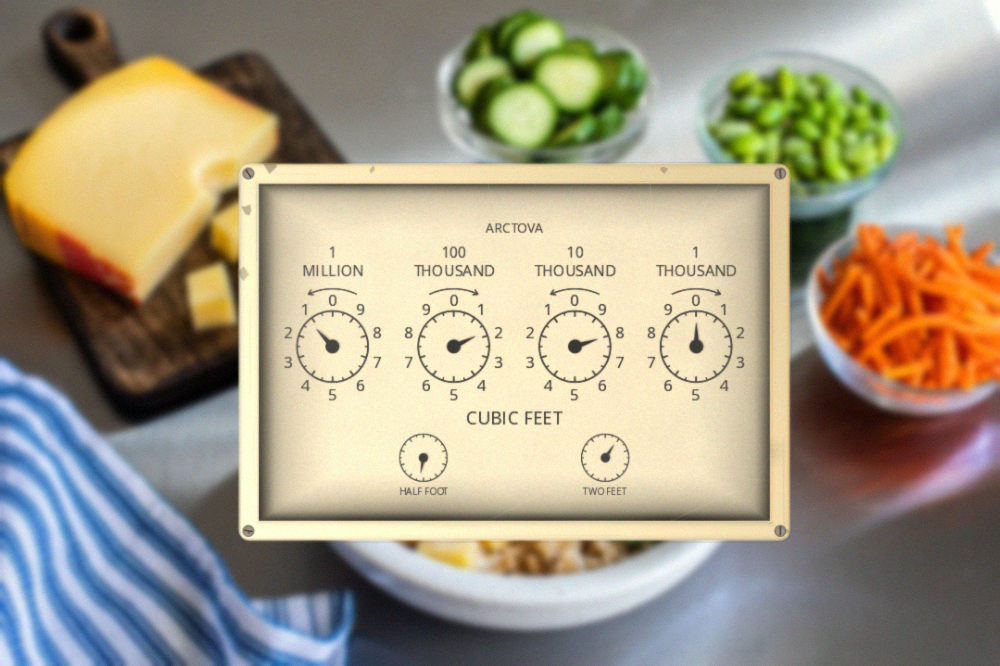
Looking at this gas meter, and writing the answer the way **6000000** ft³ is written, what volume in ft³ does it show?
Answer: **118000** ft³
